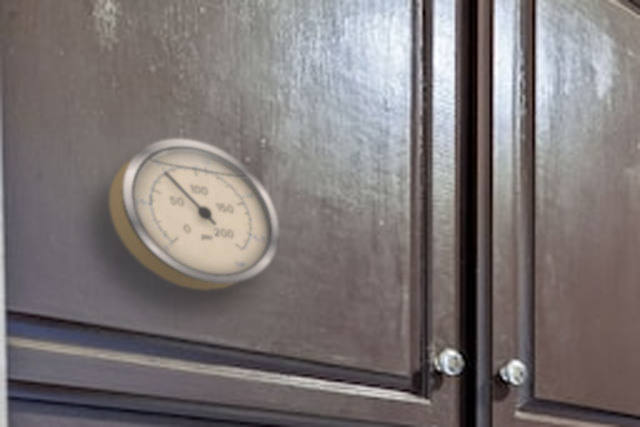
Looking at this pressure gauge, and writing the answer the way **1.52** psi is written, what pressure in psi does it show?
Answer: **70** psi
